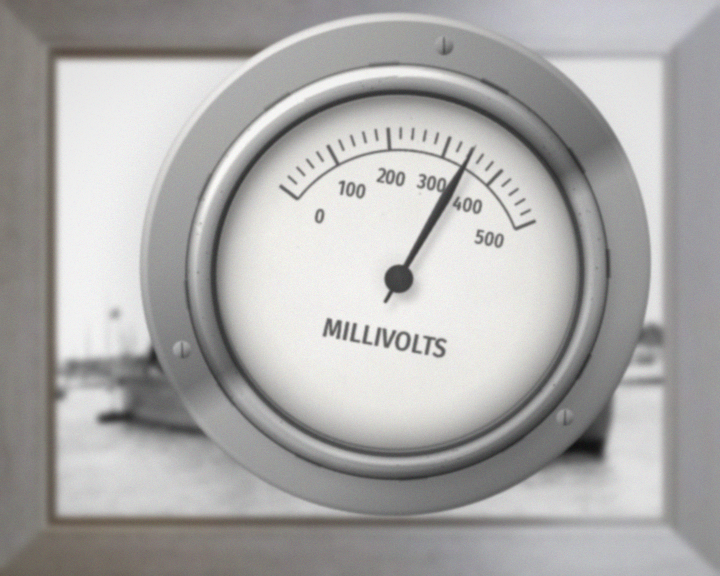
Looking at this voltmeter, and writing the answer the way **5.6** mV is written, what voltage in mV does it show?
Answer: **340** mV
